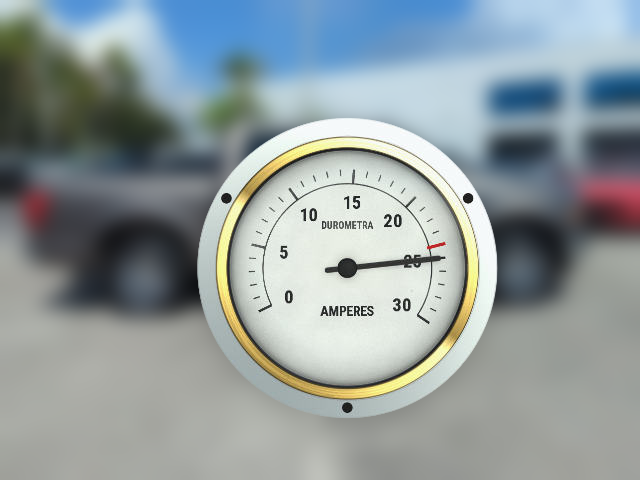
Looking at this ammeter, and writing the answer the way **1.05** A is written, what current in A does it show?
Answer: **25** A
